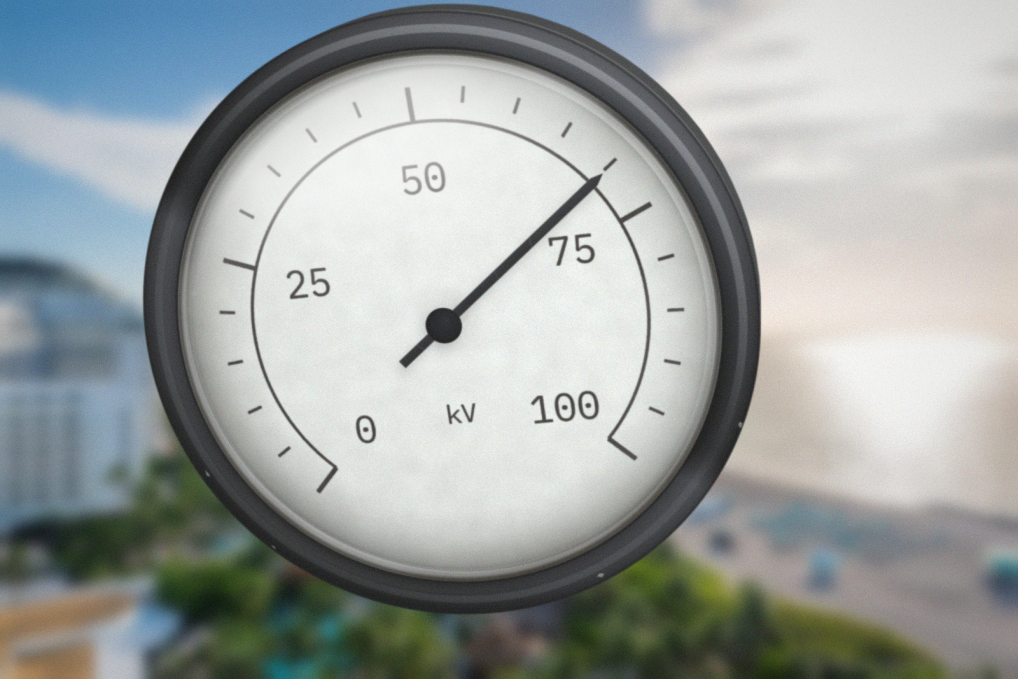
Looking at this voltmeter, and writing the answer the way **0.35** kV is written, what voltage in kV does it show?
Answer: **70** kV
